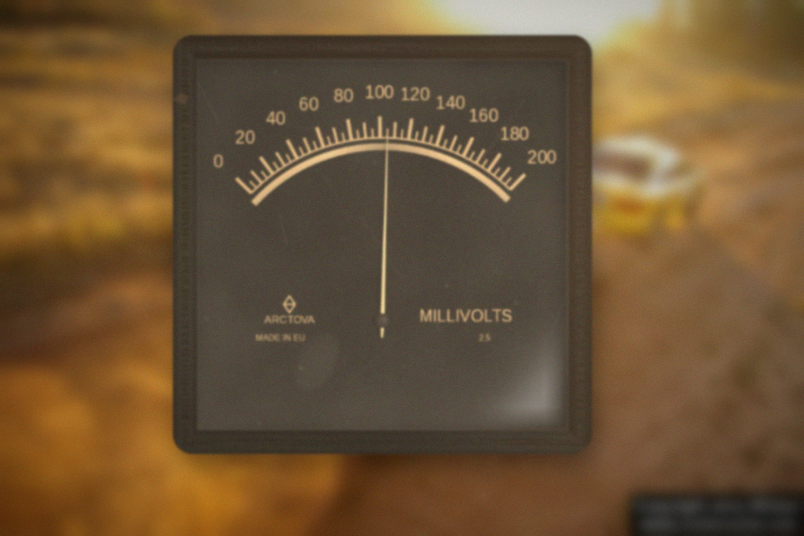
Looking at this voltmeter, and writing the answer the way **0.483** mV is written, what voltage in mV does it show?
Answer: **105** mV
